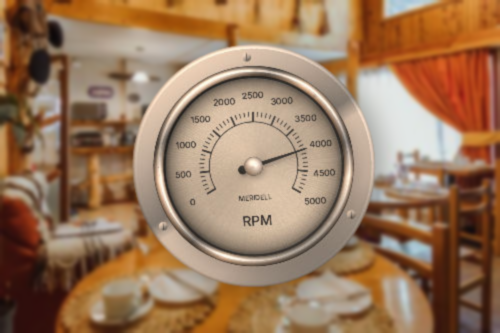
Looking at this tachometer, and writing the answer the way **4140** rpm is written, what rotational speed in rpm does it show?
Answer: **4000** rpm
